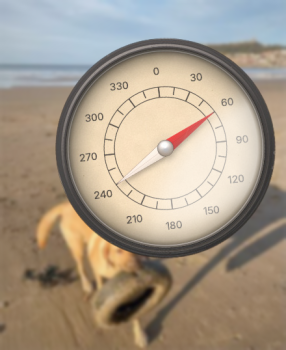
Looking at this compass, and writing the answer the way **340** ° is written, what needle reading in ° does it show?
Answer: **60** °
